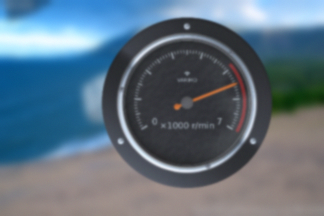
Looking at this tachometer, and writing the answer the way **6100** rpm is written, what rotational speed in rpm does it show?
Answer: **5500** rpm
